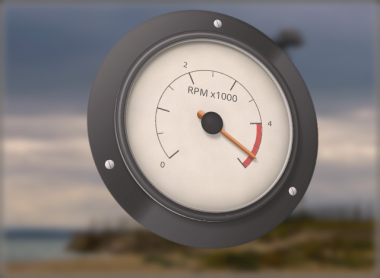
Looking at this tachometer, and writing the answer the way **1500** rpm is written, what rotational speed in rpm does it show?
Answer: **4750** rpm
